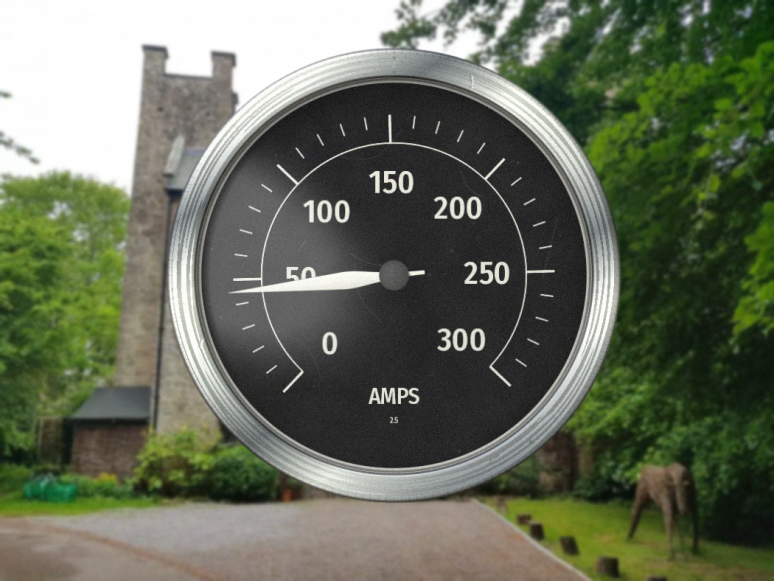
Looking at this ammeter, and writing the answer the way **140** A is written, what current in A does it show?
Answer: **45** A
